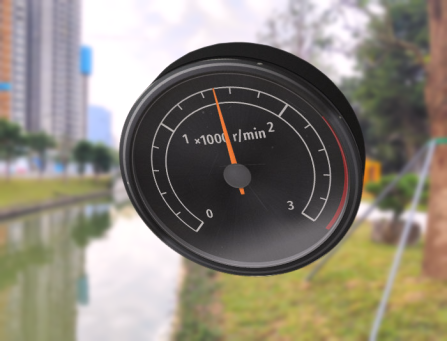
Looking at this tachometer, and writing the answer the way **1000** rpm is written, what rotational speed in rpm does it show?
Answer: **1500** rpm
